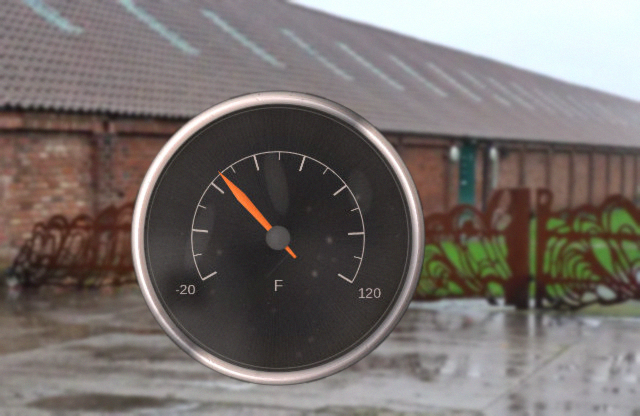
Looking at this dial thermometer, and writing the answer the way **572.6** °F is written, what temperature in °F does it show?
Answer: **25** °F
